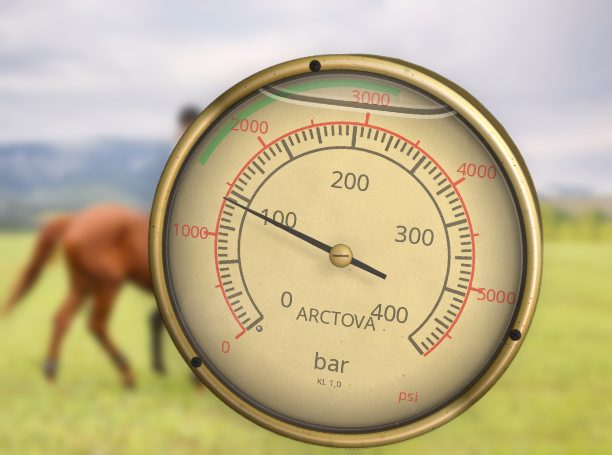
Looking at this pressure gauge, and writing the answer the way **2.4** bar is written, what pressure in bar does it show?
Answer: **95** bar
